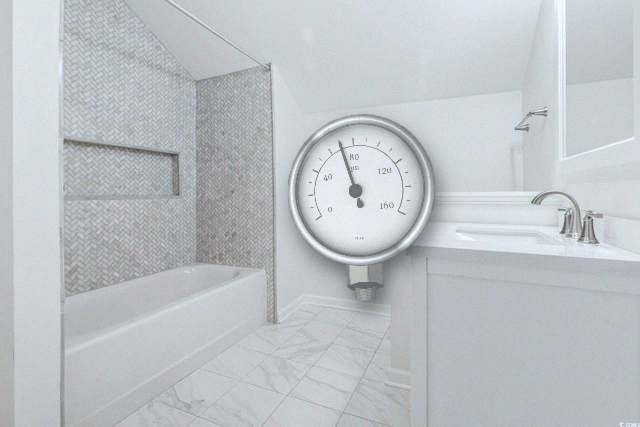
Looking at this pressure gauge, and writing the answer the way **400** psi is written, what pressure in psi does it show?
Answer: **70** psi
